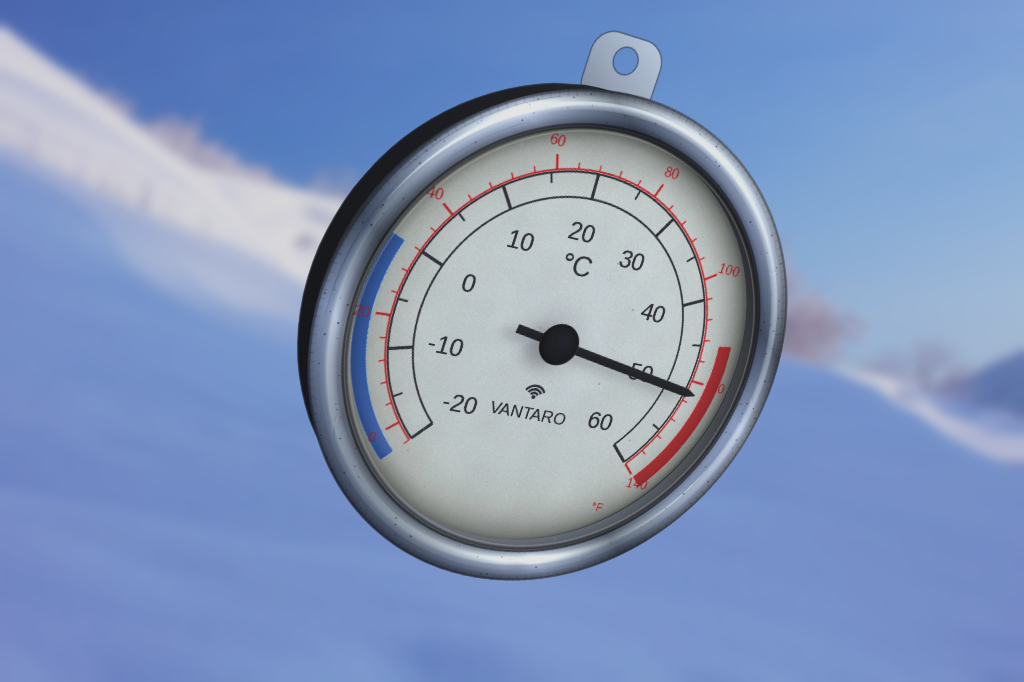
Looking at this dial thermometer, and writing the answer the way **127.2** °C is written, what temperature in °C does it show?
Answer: **50** °C
